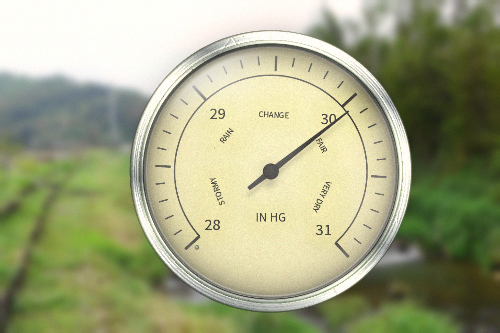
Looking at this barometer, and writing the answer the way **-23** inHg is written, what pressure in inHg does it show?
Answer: **30.05** inHg
